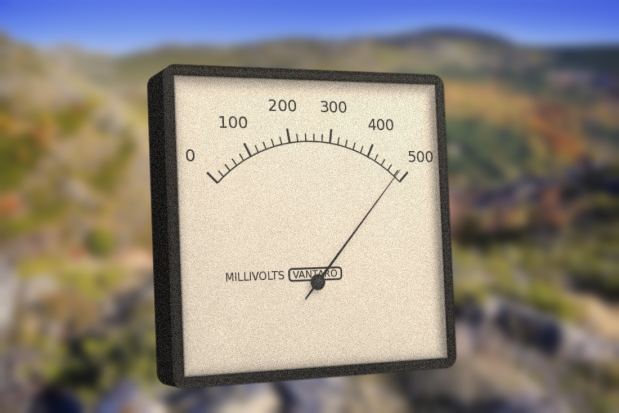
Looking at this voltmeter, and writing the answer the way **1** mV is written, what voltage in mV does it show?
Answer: **480** mV
